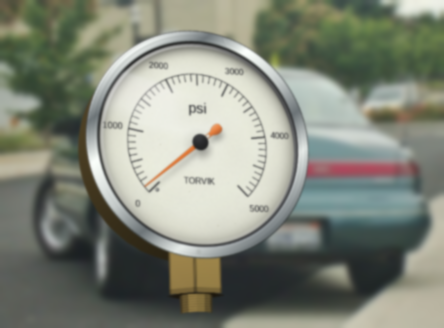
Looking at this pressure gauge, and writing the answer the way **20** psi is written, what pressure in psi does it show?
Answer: **100** psi
